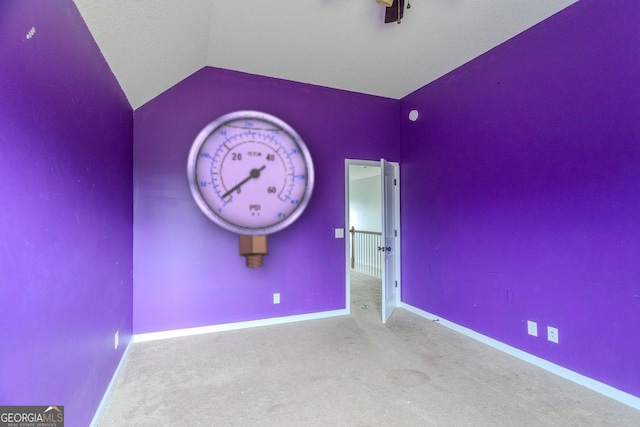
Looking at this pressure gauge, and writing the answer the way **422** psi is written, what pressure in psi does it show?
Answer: **2** psi
